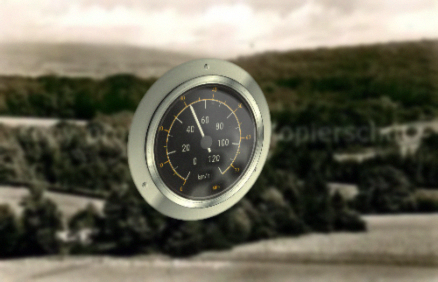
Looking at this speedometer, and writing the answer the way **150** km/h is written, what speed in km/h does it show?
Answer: **50** km/h
